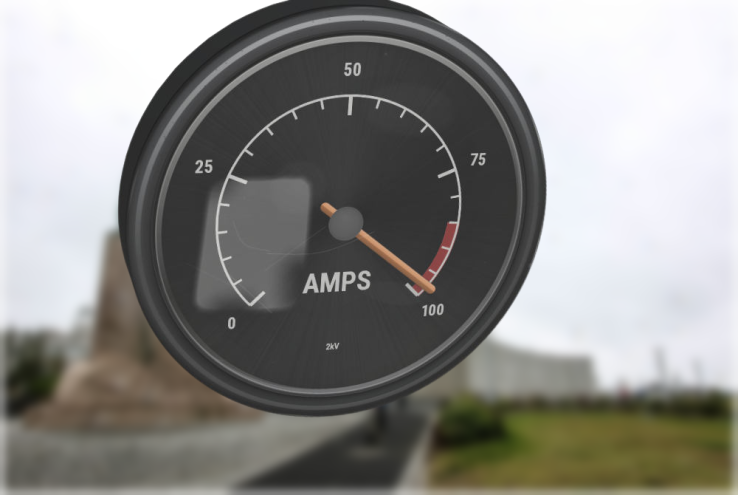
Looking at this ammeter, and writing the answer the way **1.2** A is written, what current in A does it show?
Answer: **97.5** A
